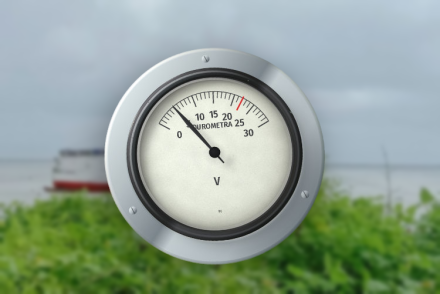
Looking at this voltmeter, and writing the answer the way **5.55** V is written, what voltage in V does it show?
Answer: **5** V
